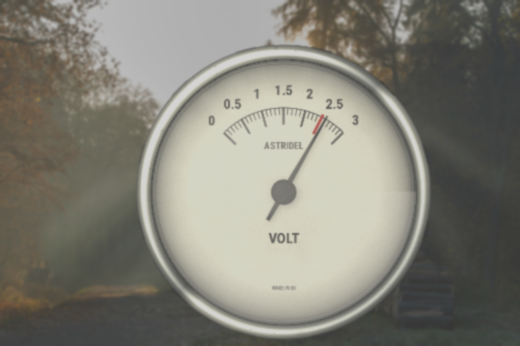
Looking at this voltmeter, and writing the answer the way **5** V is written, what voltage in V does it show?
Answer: **2.5** V
